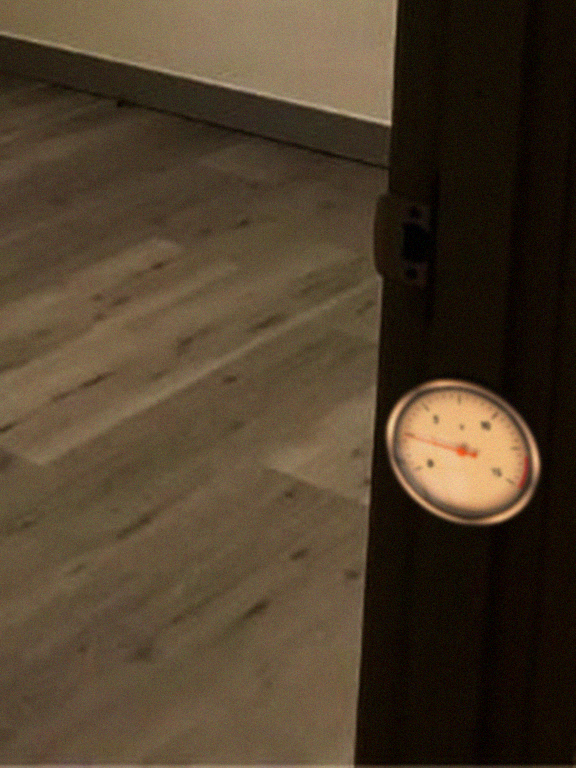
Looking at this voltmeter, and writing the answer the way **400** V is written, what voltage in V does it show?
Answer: **2.5** V
